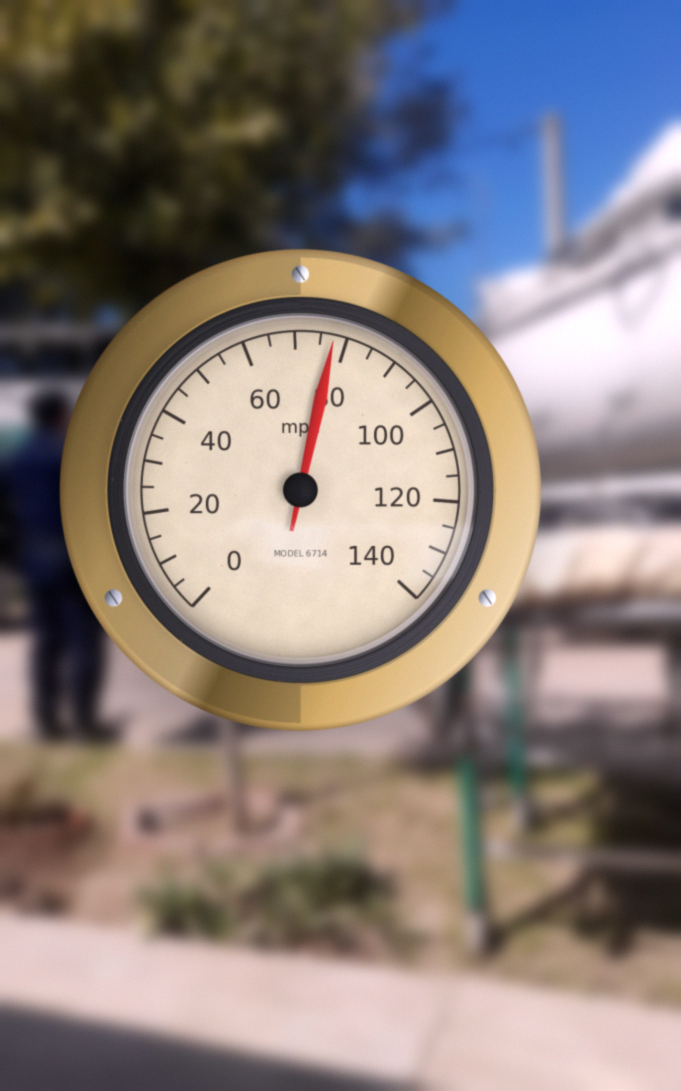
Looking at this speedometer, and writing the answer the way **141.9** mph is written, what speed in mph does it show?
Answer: **77.5** mph
